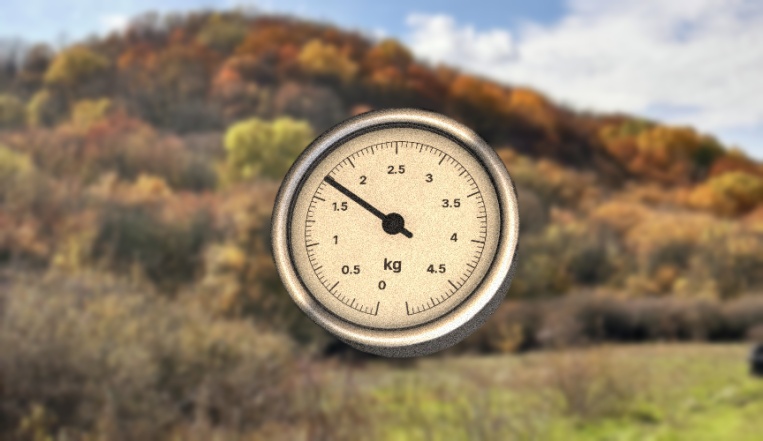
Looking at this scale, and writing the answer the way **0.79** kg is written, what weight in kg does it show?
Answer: **1.7** kg
